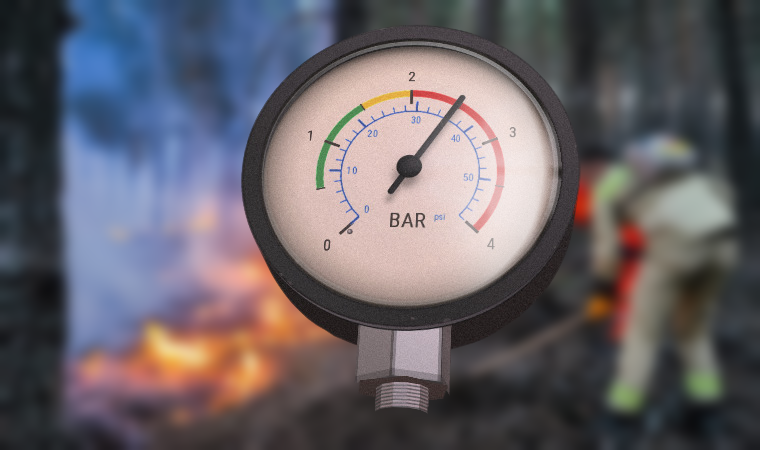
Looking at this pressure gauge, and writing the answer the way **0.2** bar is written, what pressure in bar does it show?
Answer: **2.5** bar
